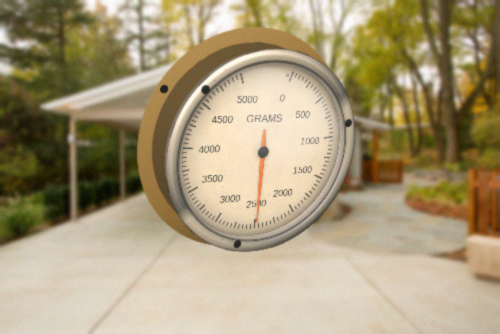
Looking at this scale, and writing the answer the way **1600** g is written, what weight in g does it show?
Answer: **2500** g
